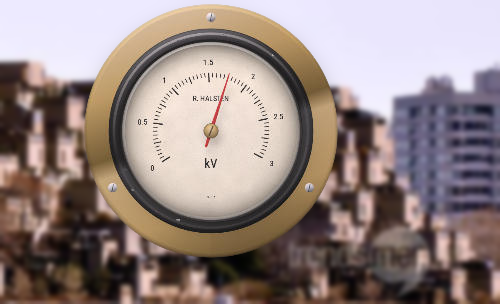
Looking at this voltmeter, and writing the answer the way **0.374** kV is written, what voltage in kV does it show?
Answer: **1.75** kV
